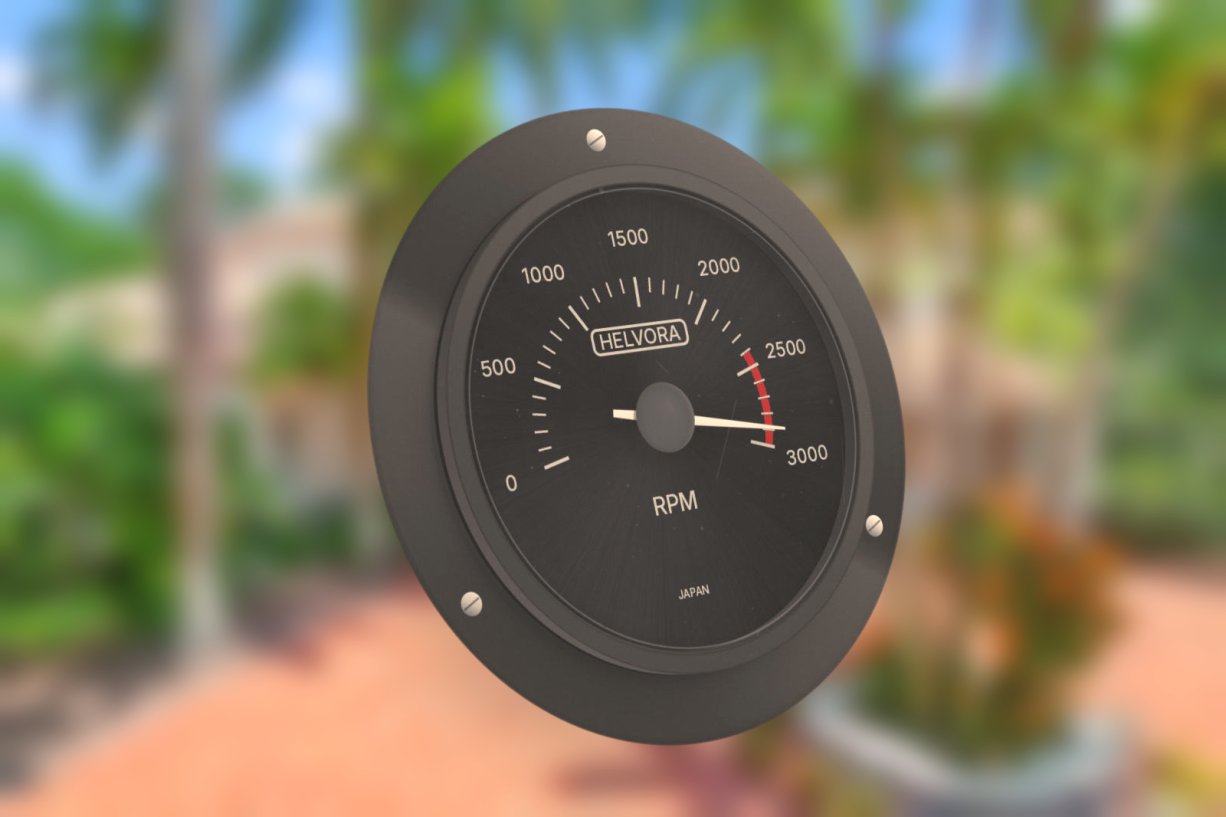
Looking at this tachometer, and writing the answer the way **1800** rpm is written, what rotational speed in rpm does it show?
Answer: **2900** rpm
